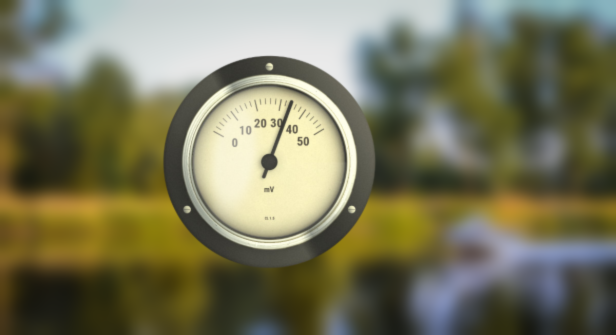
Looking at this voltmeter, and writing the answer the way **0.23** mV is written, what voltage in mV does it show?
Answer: **34** mV
